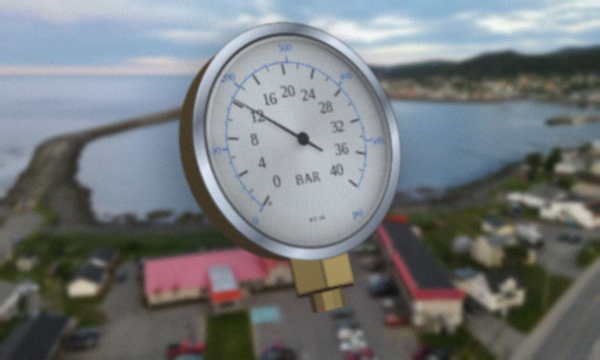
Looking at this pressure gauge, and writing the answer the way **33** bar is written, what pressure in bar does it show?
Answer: **12** bar
